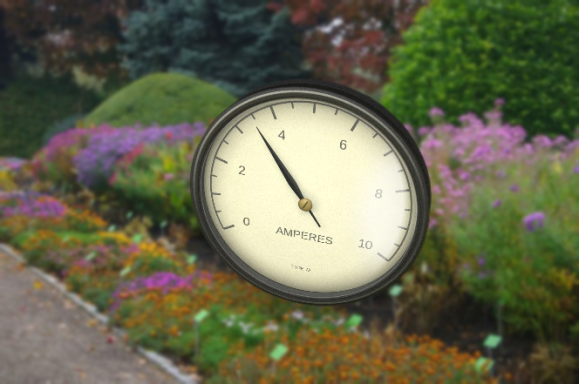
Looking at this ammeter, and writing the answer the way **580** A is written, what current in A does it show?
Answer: **3.5** A
